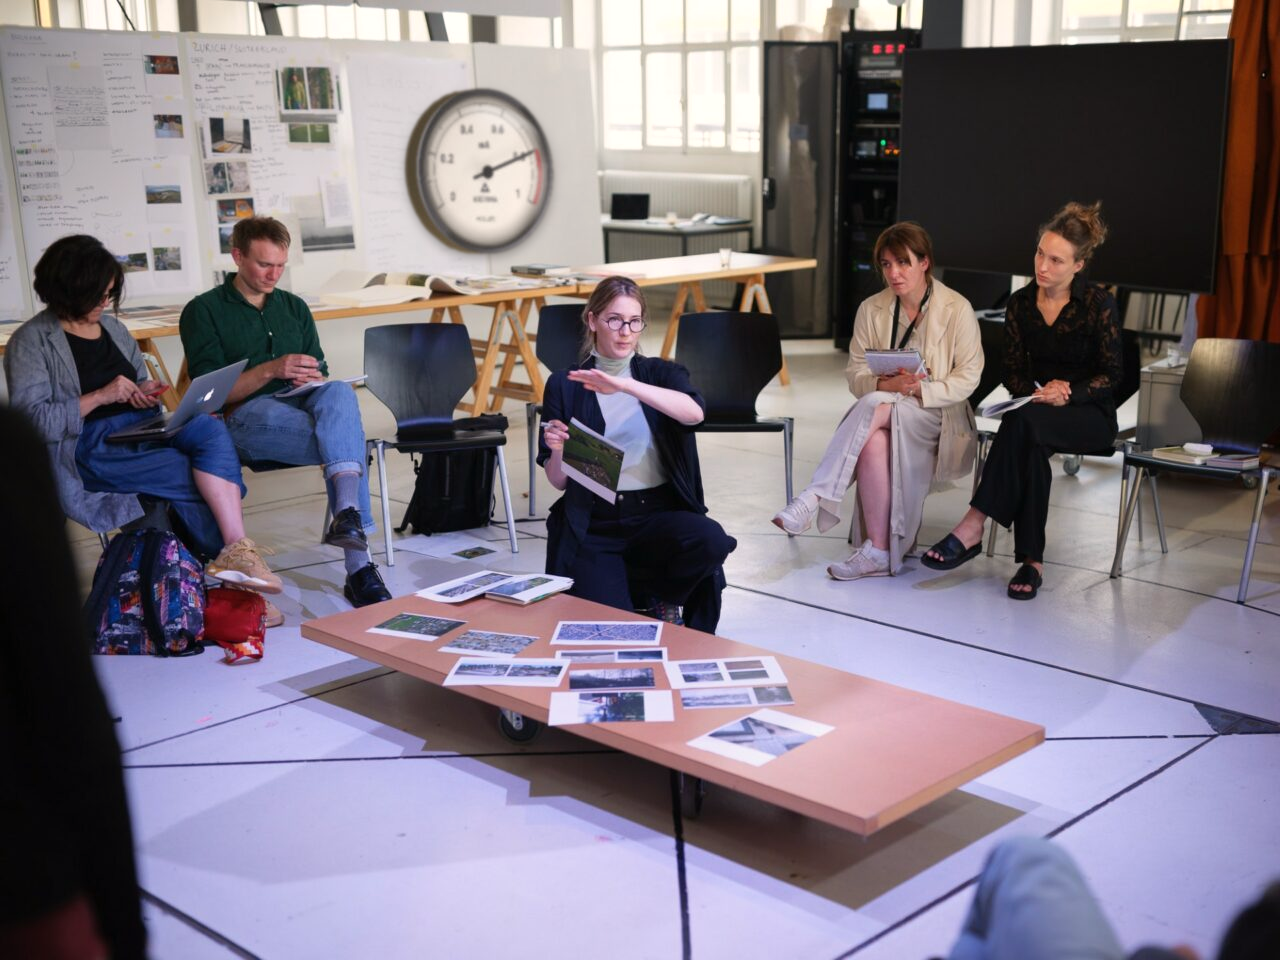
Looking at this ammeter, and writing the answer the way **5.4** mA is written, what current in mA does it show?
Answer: **0.8** mA
